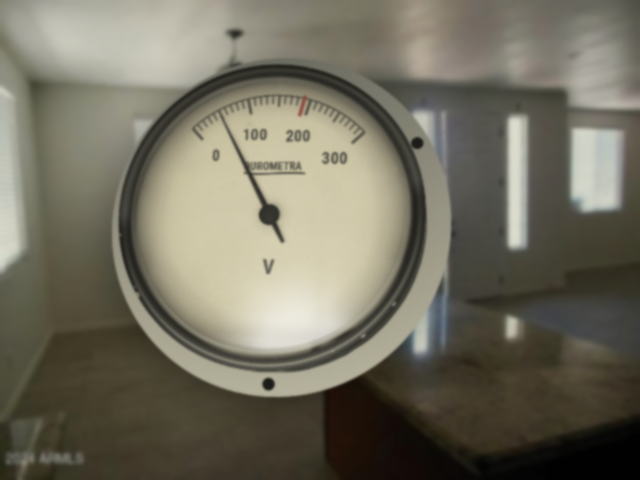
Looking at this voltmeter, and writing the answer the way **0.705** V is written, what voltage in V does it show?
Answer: **50** V
